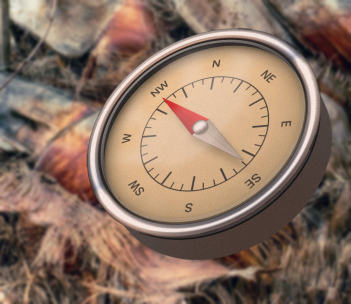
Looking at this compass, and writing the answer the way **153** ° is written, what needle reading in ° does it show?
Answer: **310** °
